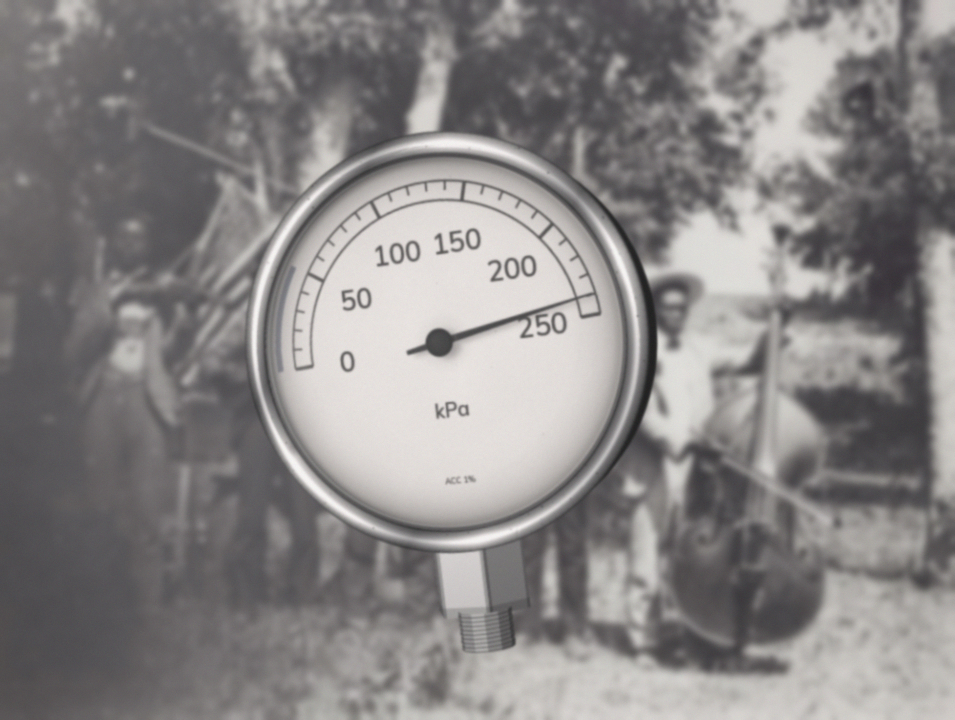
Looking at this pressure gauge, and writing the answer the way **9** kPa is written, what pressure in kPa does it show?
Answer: **240** kPa
